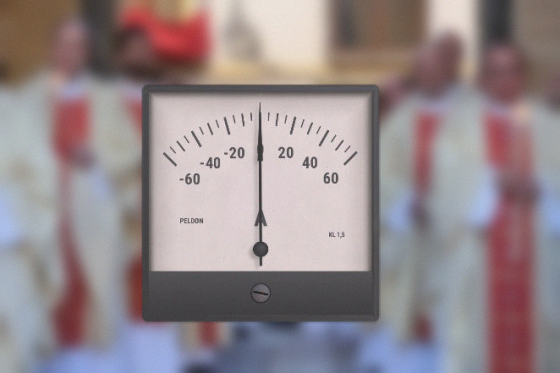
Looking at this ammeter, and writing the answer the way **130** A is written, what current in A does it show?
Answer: **0** A
